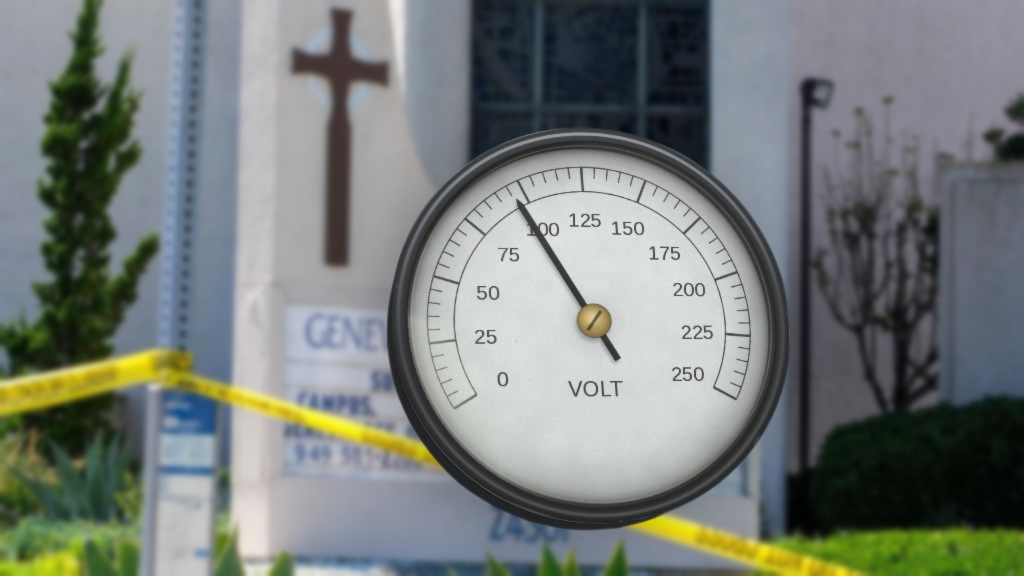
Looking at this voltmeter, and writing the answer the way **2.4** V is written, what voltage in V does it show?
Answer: **95** V
